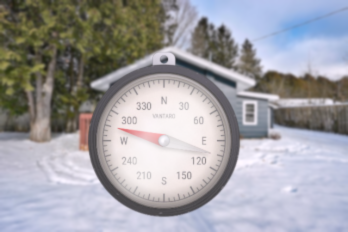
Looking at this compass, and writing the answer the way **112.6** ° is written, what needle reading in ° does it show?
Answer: **285** °
